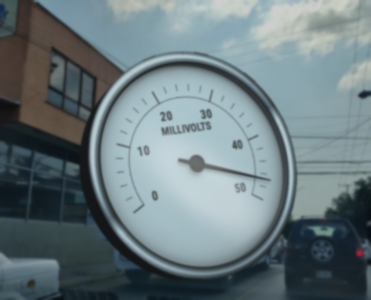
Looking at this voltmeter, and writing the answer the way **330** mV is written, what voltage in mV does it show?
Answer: **47** mV
